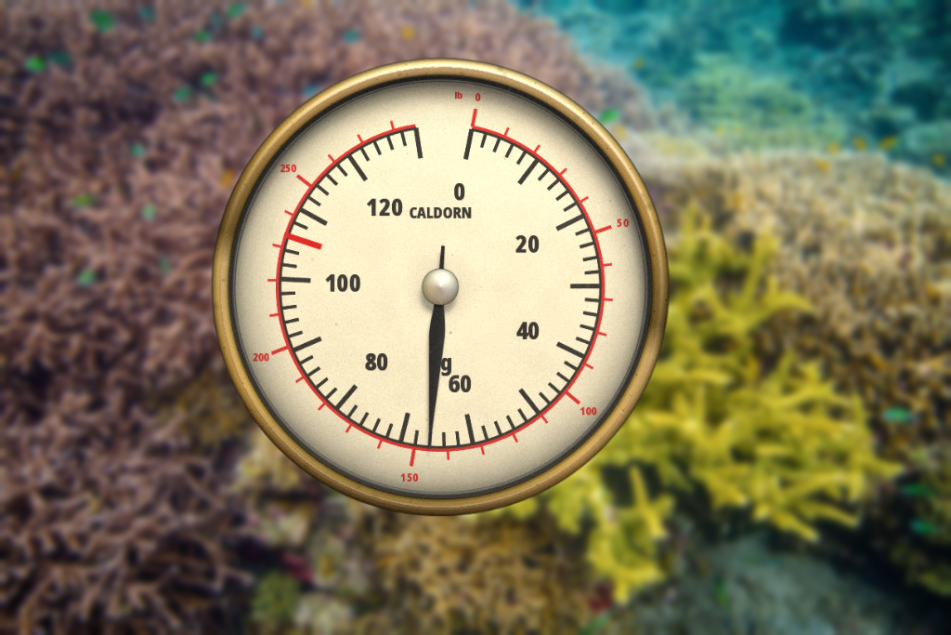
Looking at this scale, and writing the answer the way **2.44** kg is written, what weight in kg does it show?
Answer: **66** kg
